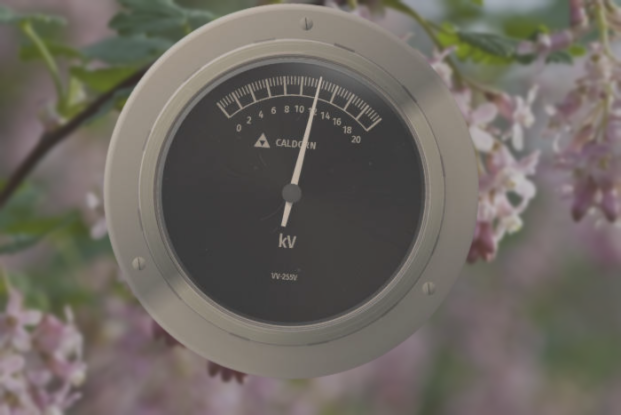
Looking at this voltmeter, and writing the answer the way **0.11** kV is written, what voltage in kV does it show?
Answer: **12** kV
